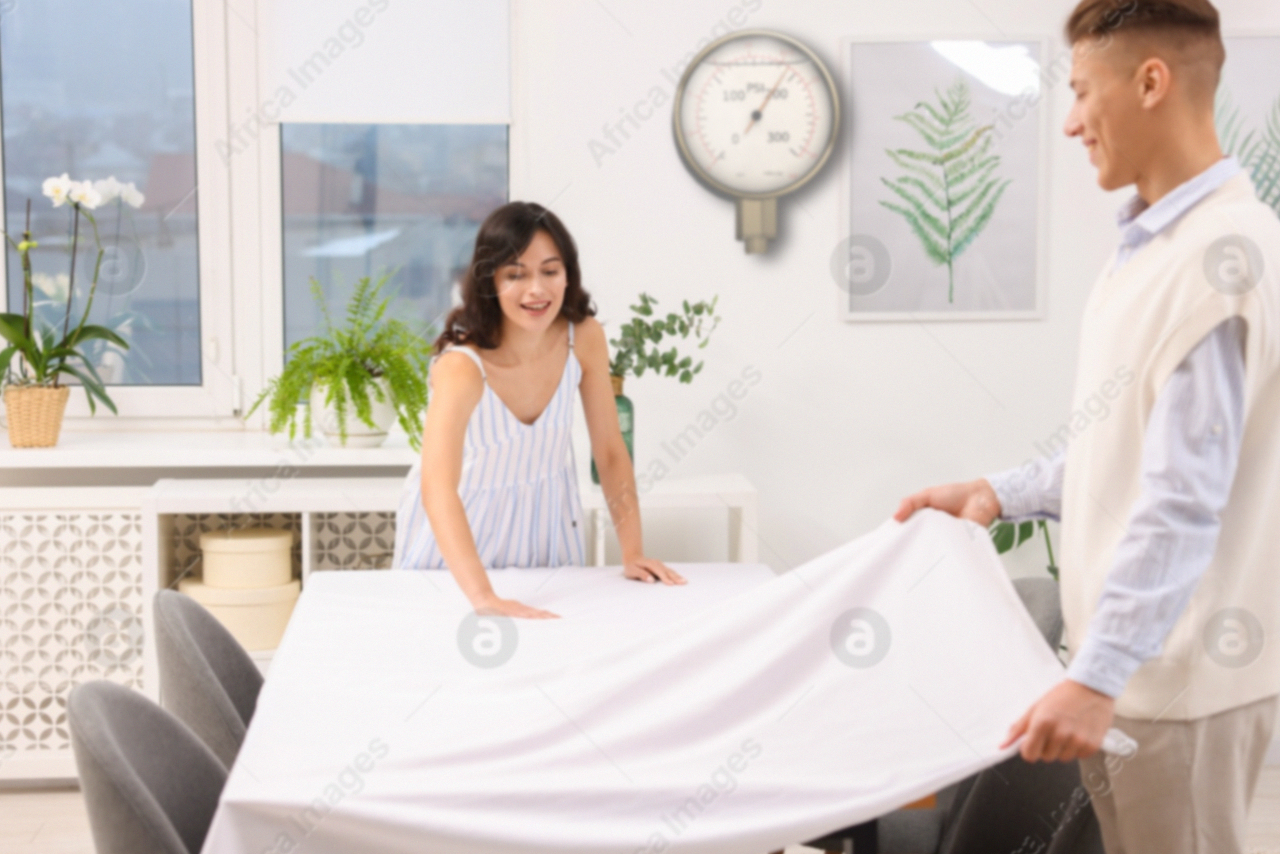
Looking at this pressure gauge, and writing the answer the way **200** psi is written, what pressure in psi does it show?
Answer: **190** psi
